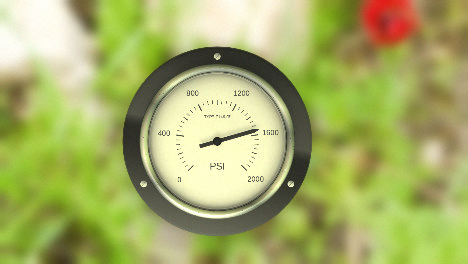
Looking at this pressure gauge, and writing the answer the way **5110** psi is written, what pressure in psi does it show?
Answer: **1550** psi
